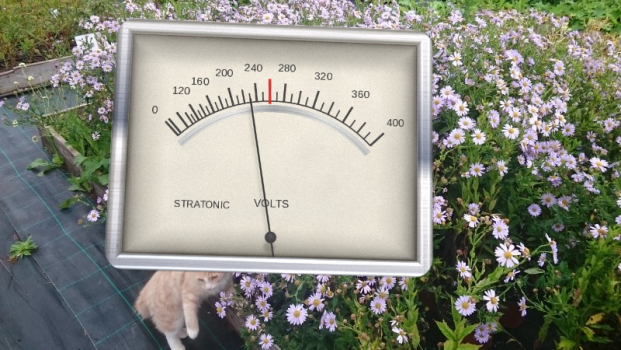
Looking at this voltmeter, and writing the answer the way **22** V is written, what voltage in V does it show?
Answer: **230** V
